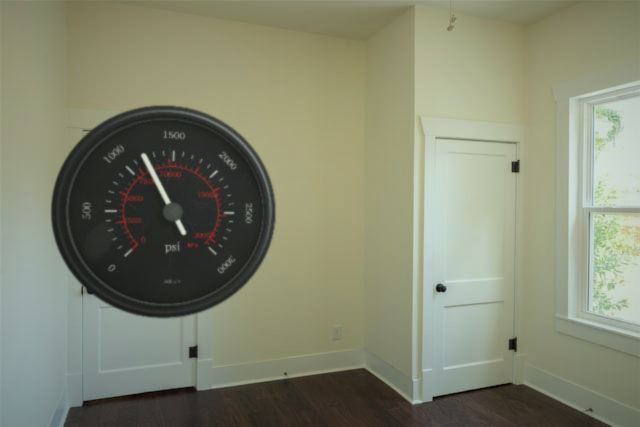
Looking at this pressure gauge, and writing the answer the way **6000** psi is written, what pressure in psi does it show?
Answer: **1200** psi
